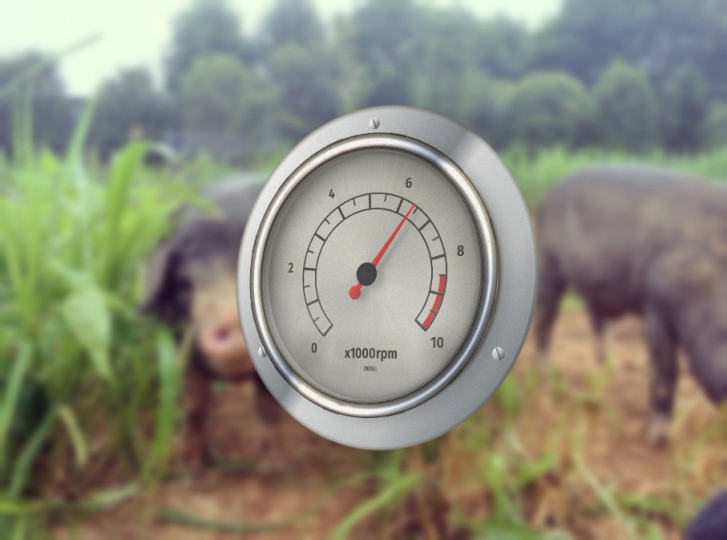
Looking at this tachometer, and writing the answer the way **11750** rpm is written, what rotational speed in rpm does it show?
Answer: **6500** rpm
